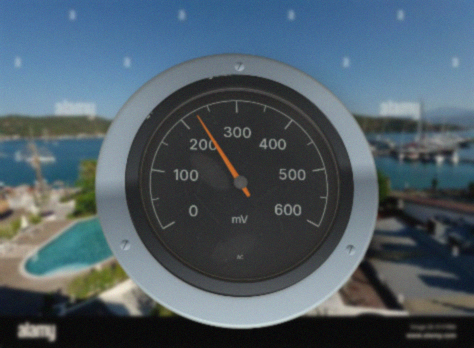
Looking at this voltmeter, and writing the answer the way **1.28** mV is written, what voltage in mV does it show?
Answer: **225** mV
